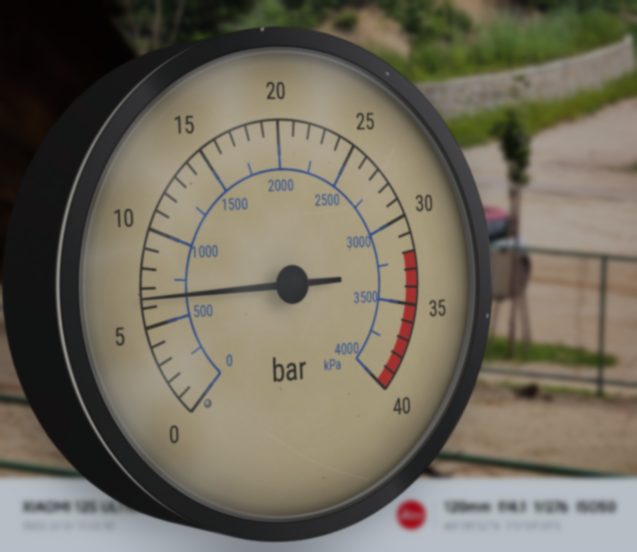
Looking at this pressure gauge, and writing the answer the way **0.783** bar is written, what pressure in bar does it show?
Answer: **6.5** bar
